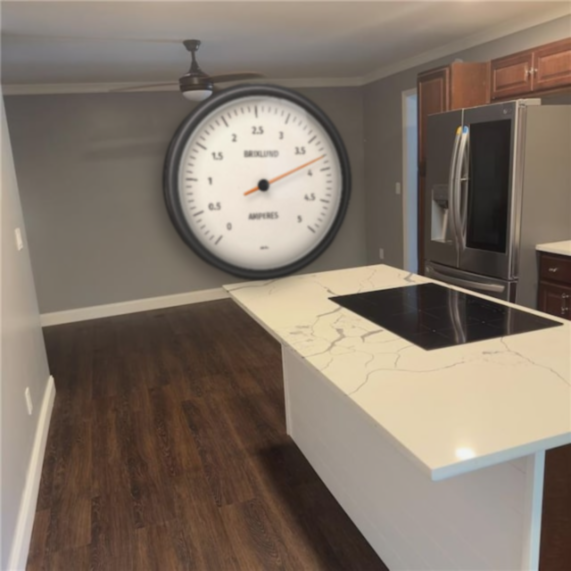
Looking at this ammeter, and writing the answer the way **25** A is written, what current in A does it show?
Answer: **3.8** A
